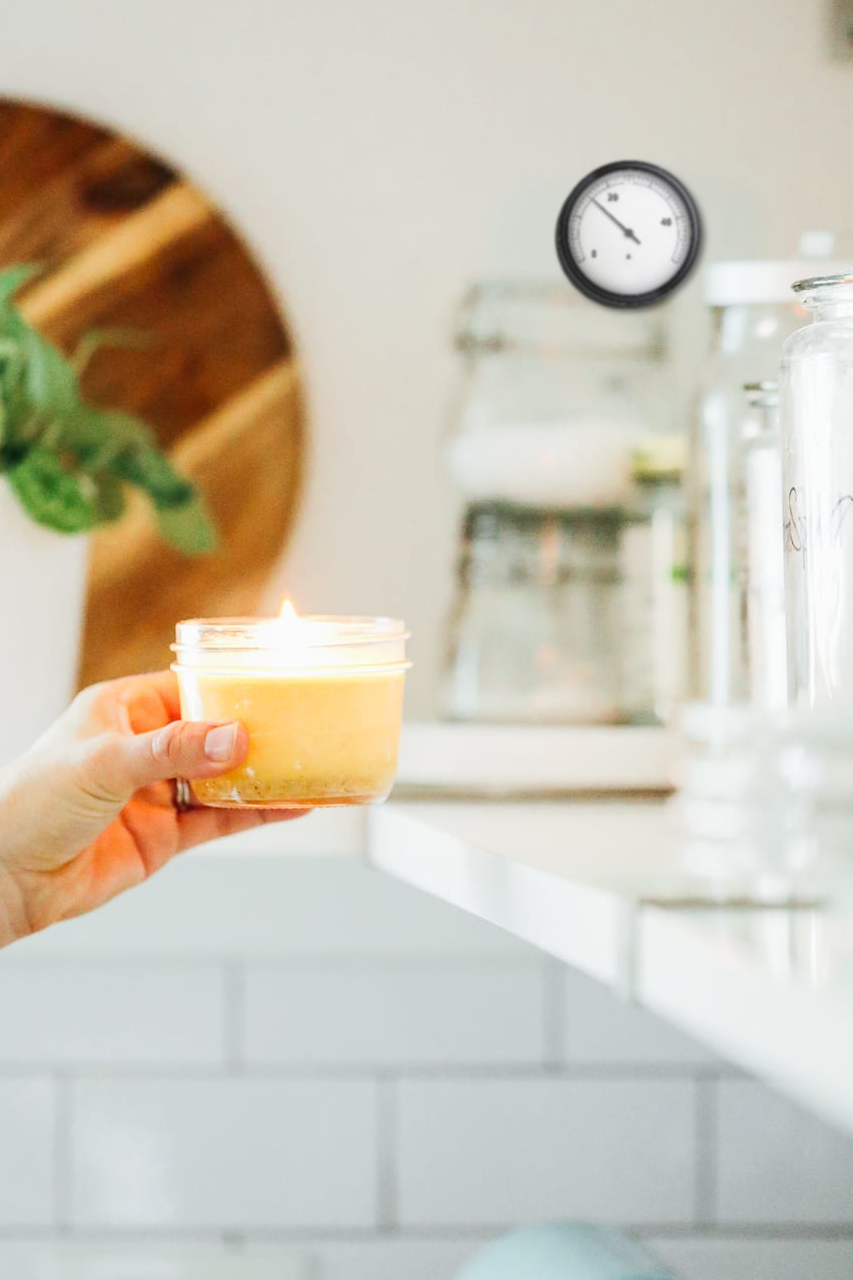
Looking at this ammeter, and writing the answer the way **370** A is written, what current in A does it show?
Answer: **15** A
